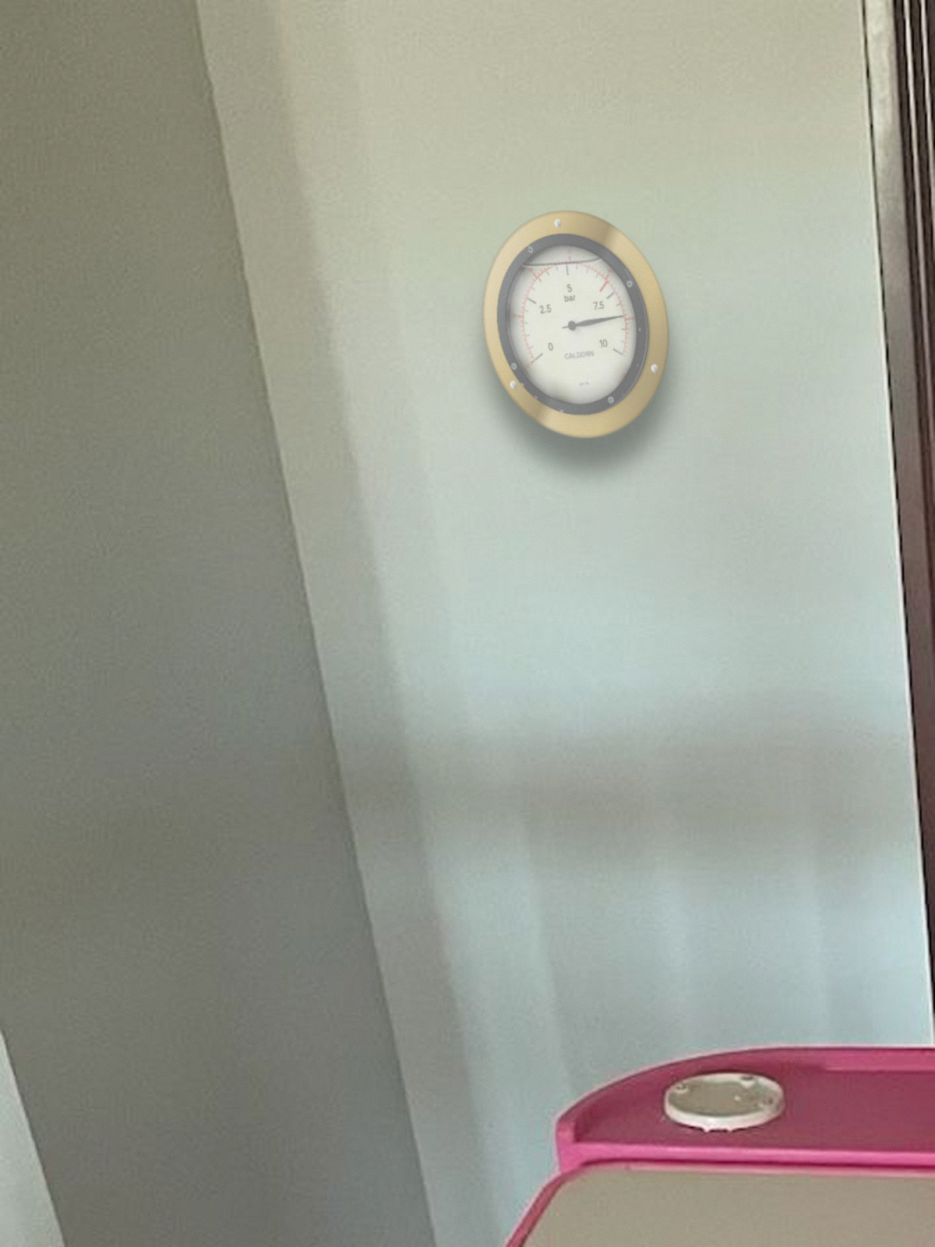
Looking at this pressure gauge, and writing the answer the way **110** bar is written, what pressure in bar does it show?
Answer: **8.5** bar
